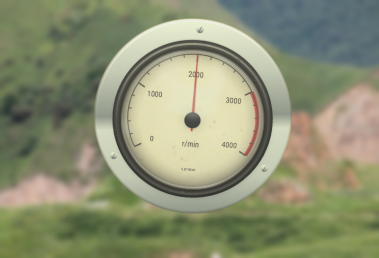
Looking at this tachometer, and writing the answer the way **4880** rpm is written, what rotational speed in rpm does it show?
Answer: **2000** rpm
